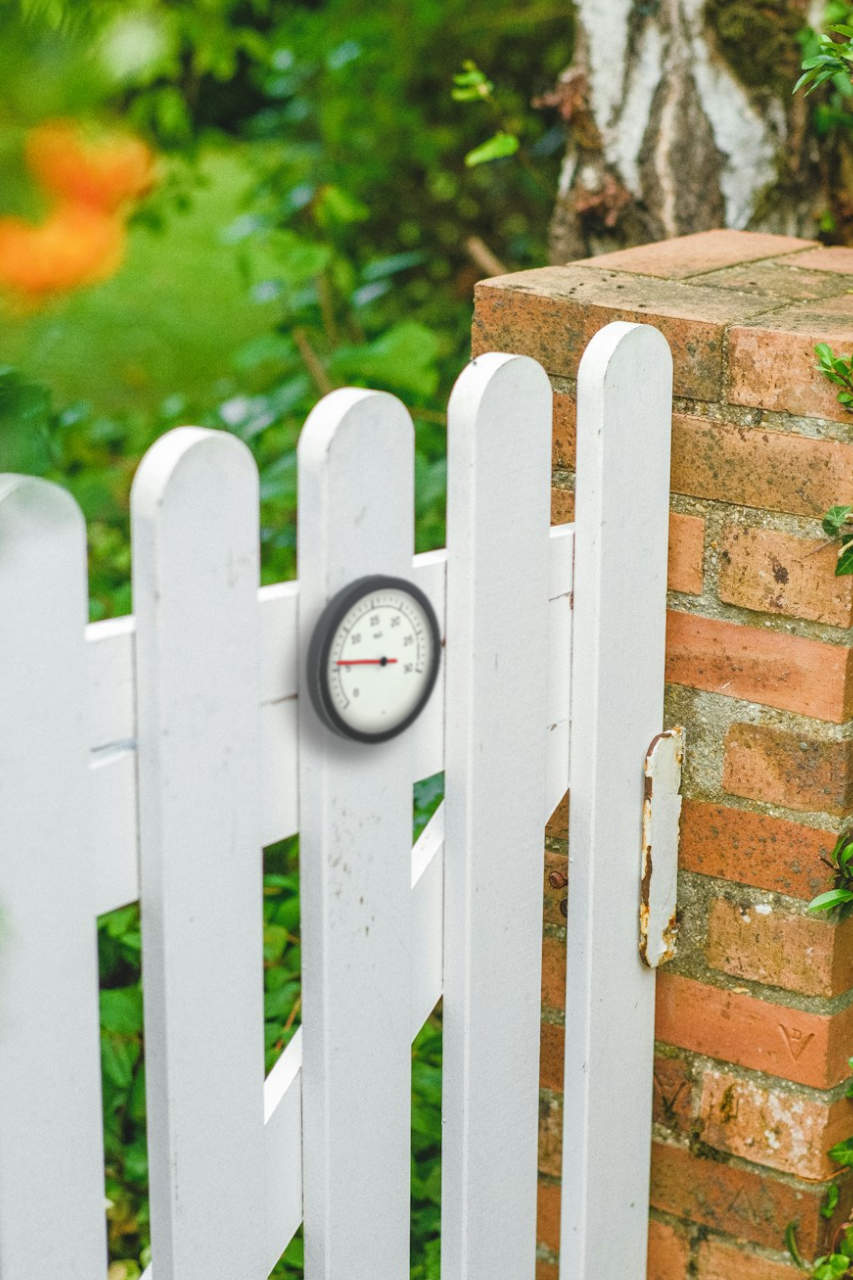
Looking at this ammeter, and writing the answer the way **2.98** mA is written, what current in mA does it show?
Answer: **6** mA
